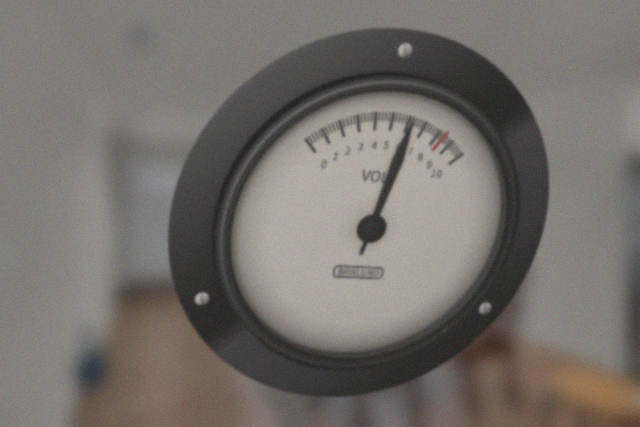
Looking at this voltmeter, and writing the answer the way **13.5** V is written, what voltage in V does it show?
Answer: **6** V
